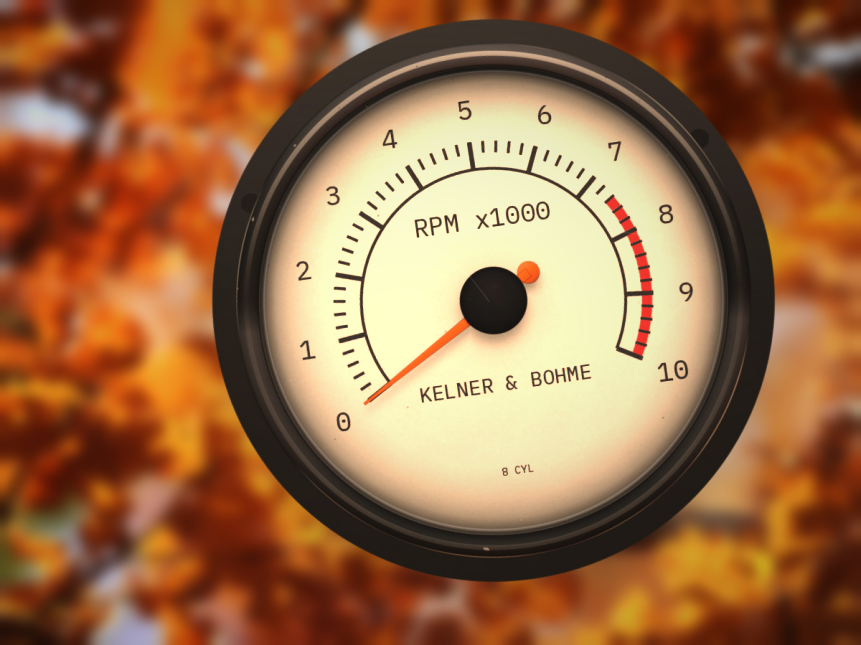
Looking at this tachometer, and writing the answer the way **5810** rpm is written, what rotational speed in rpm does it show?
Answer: **0** rpm
